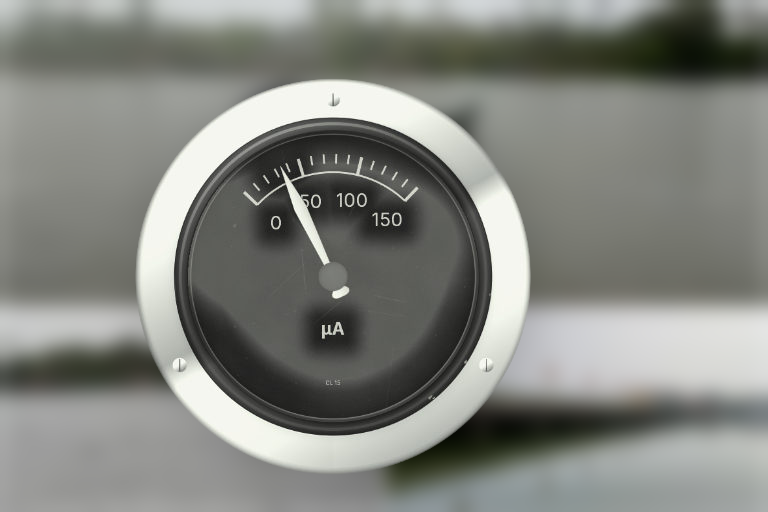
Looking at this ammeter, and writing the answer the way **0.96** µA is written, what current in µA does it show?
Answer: **35** µA
